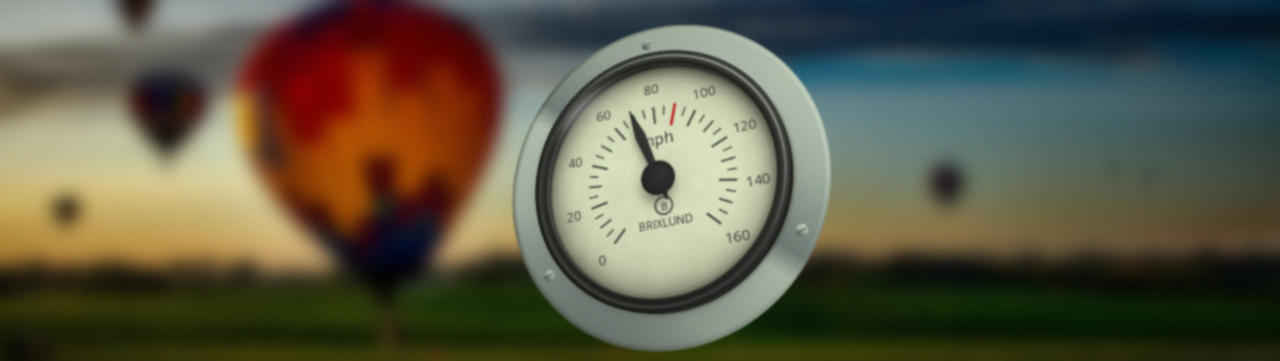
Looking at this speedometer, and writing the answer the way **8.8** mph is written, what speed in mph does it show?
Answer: **70** mph
